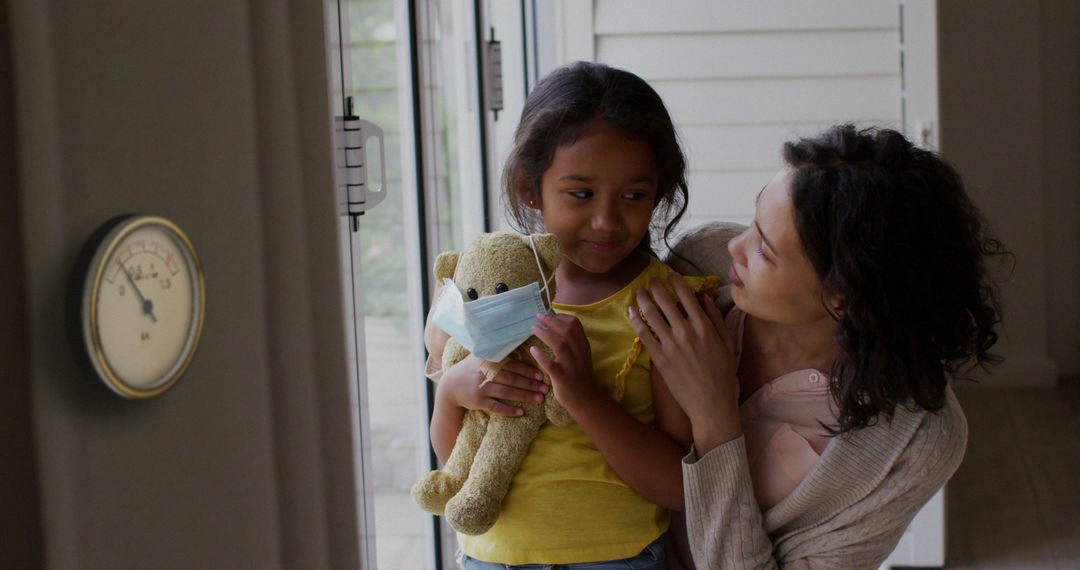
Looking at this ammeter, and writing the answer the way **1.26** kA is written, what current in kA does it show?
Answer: **0.25** kA
